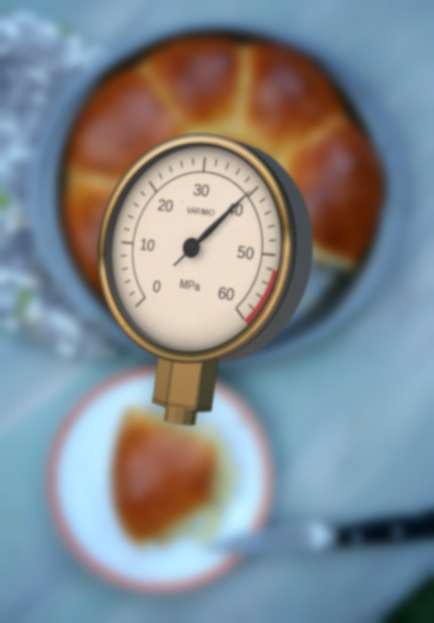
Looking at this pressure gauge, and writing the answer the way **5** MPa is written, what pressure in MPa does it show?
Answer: **40** MPa
